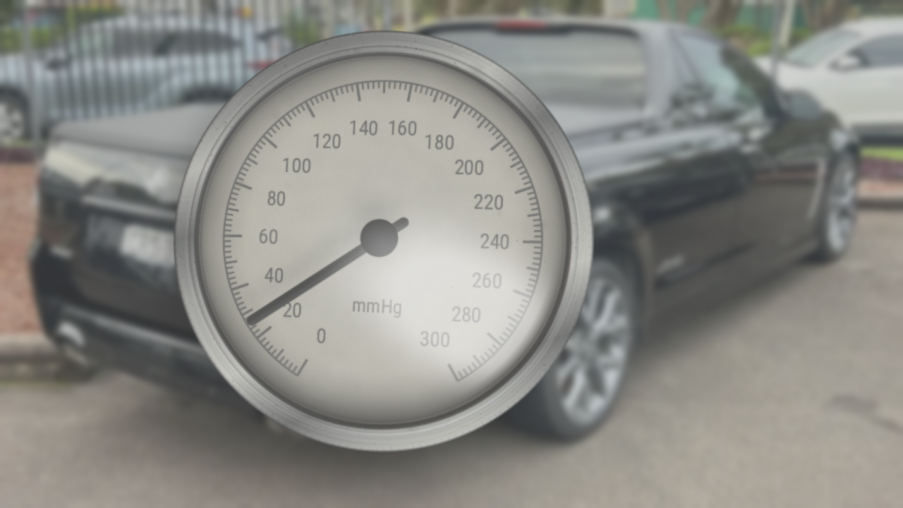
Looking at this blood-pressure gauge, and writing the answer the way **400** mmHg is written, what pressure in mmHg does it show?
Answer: **26** mmHg
